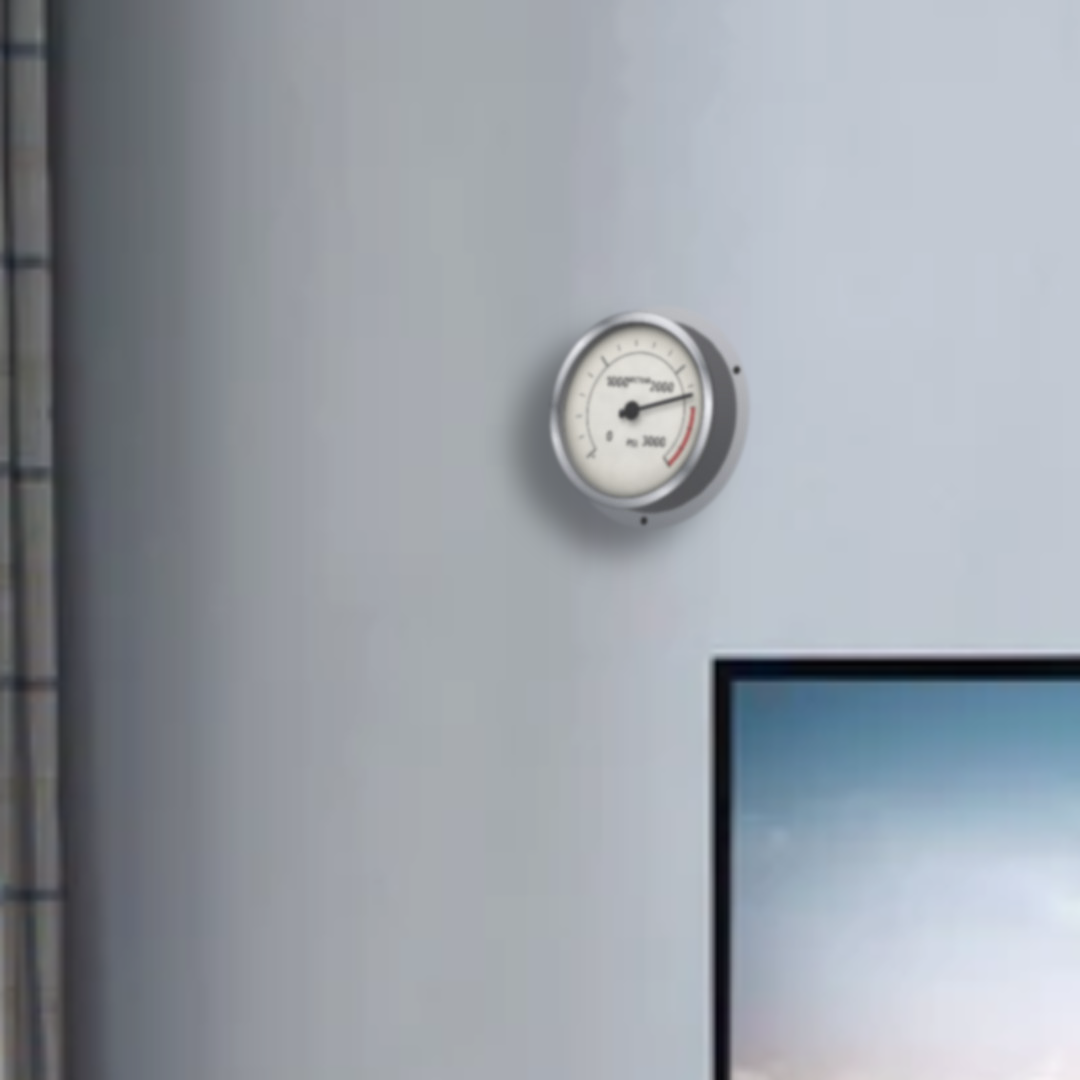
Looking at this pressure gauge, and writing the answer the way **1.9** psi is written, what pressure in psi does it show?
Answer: **2300** psi
